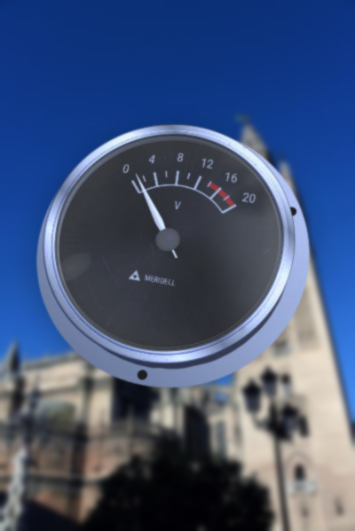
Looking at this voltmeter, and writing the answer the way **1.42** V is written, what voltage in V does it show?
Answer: **1** V
